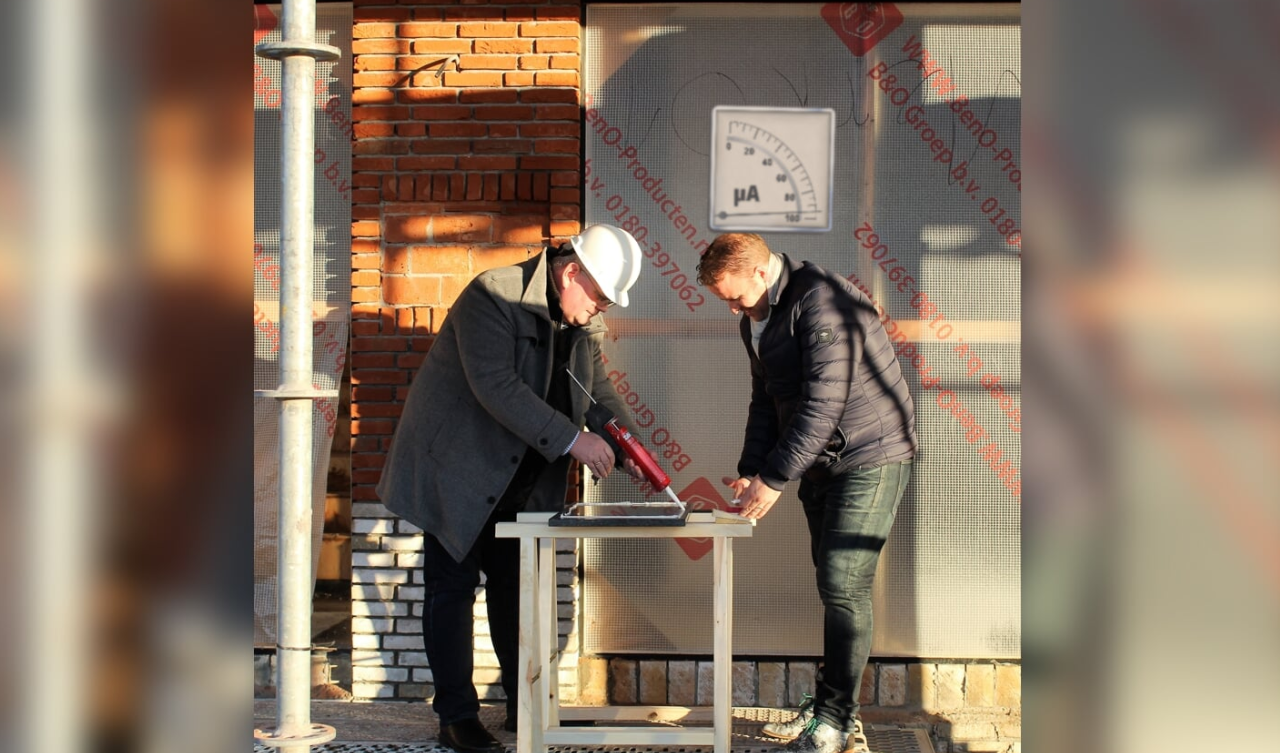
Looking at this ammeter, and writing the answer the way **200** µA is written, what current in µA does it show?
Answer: **95** µA
